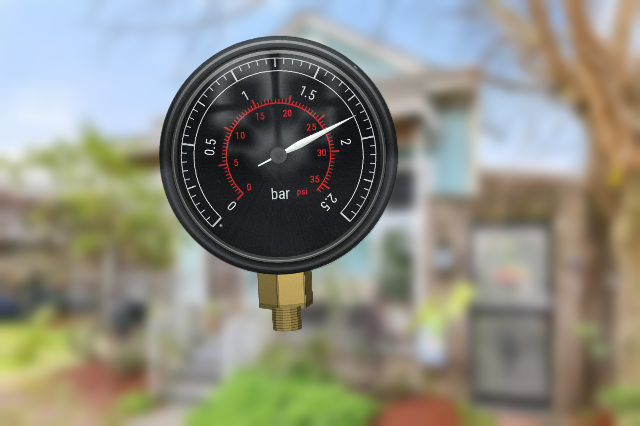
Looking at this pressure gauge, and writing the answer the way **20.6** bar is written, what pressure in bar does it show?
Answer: **1.85** bar
